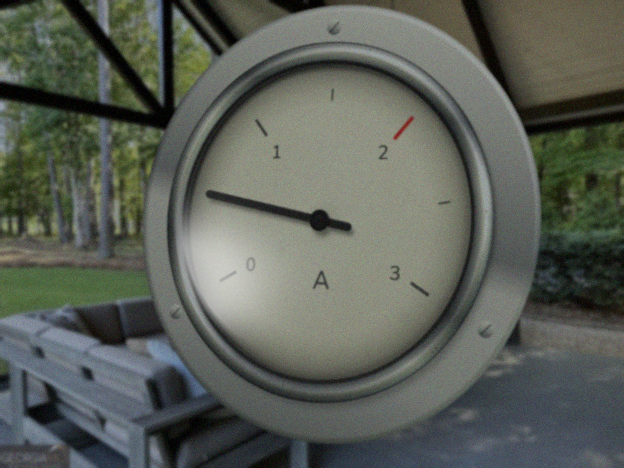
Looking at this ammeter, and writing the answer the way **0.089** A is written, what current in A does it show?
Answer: **0.5** A
